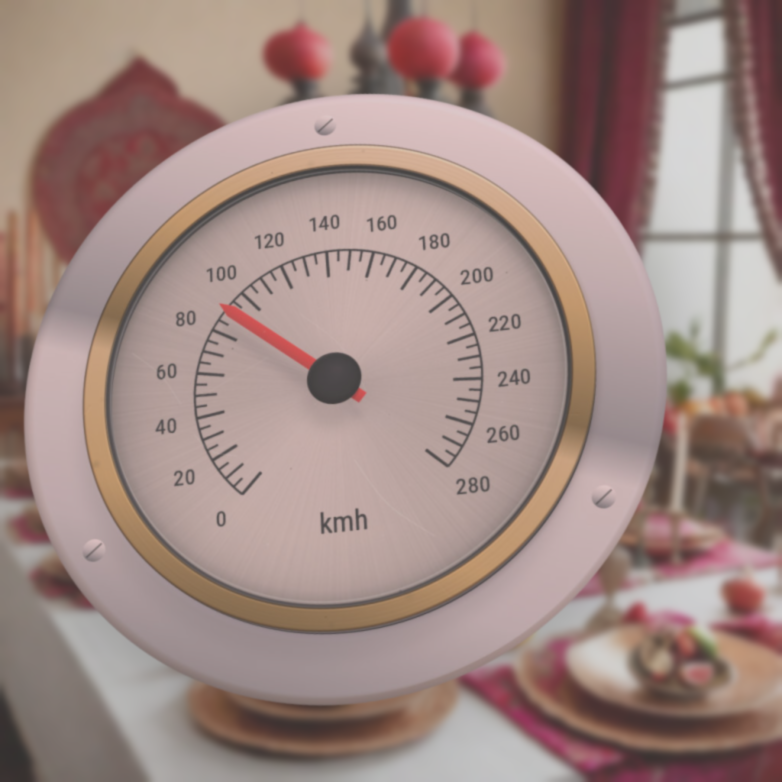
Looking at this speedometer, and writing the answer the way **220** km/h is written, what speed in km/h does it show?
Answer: **90** km/h
